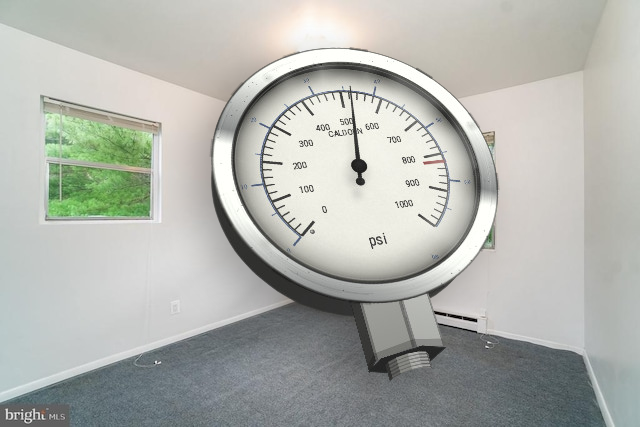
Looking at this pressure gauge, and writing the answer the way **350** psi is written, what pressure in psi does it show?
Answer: **520** psi
